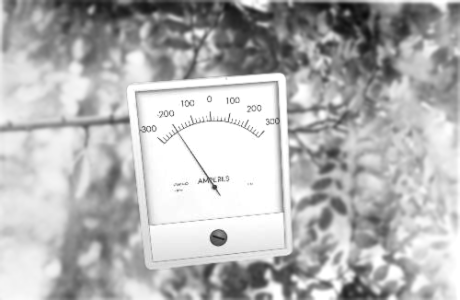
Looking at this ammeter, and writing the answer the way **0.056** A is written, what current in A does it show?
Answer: **-200** A
